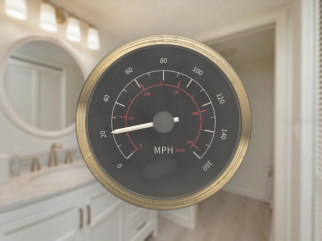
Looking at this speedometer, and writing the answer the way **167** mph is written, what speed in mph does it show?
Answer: **20** mph
